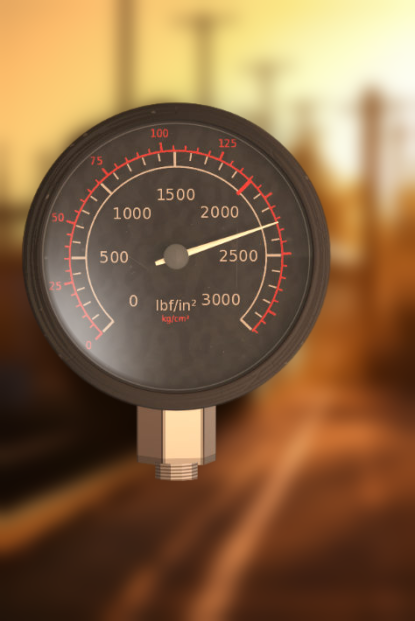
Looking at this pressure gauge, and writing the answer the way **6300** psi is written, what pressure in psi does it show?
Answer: **2300** psi
